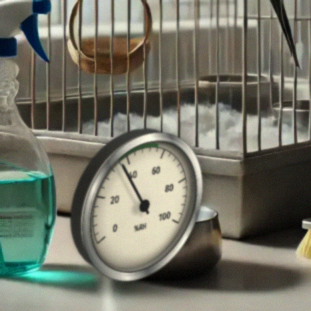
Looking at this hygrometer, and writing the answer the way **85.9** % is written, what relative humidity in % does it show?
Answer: **36** %
